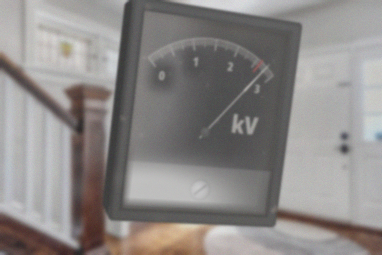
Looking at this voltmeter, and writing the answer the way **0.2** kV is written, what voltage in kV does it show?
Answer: **2.75** kV
